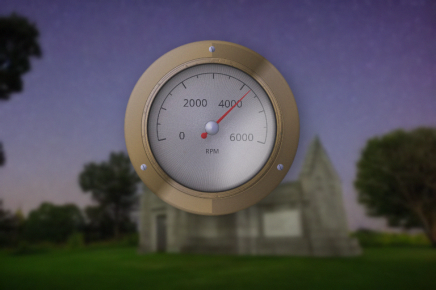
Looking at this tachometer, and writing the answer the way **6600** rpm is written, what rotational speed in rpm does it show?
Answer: **4250** rpm
